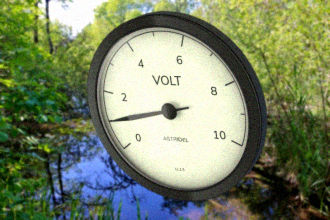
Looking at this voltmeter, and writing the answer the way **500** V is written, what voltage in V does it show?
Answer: **1** V
